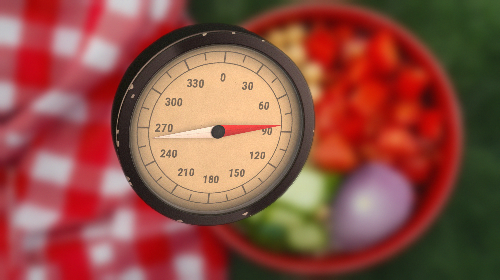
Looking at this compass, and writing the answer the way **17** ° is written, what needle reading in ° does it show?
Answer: **82.5** °
